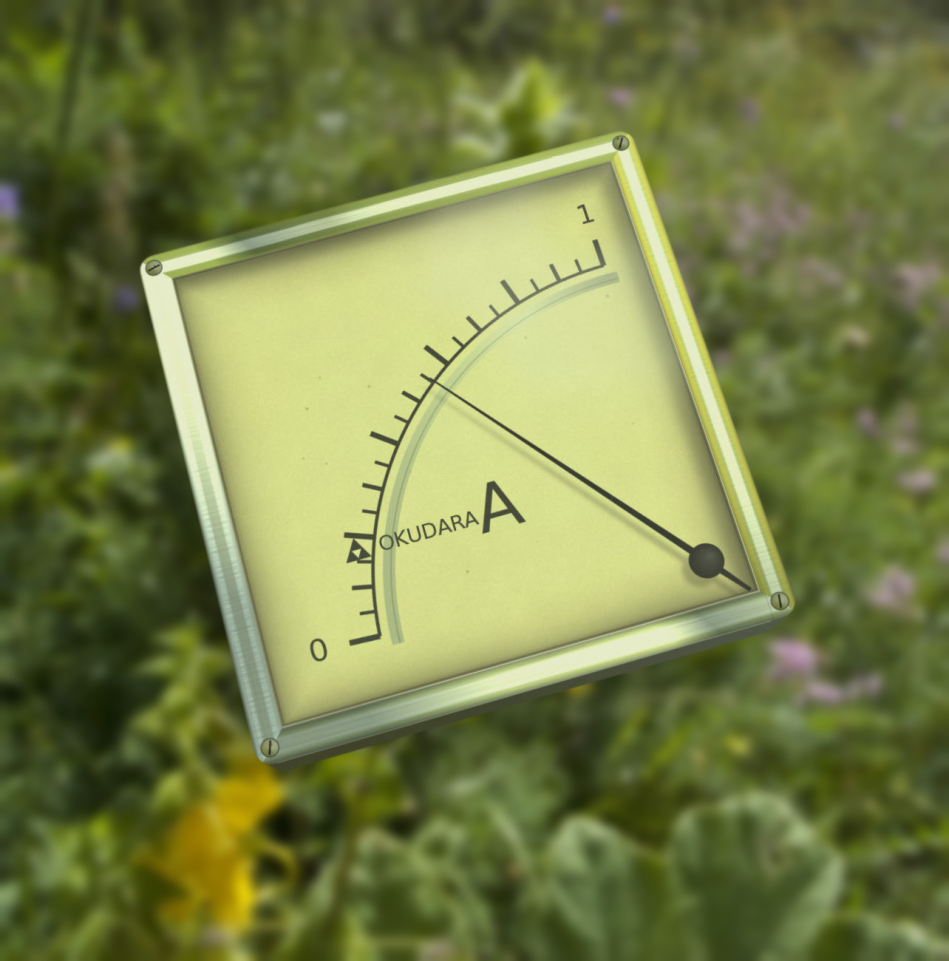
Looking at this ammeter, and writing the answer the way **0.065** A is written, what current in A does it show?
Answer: **0.55** A
